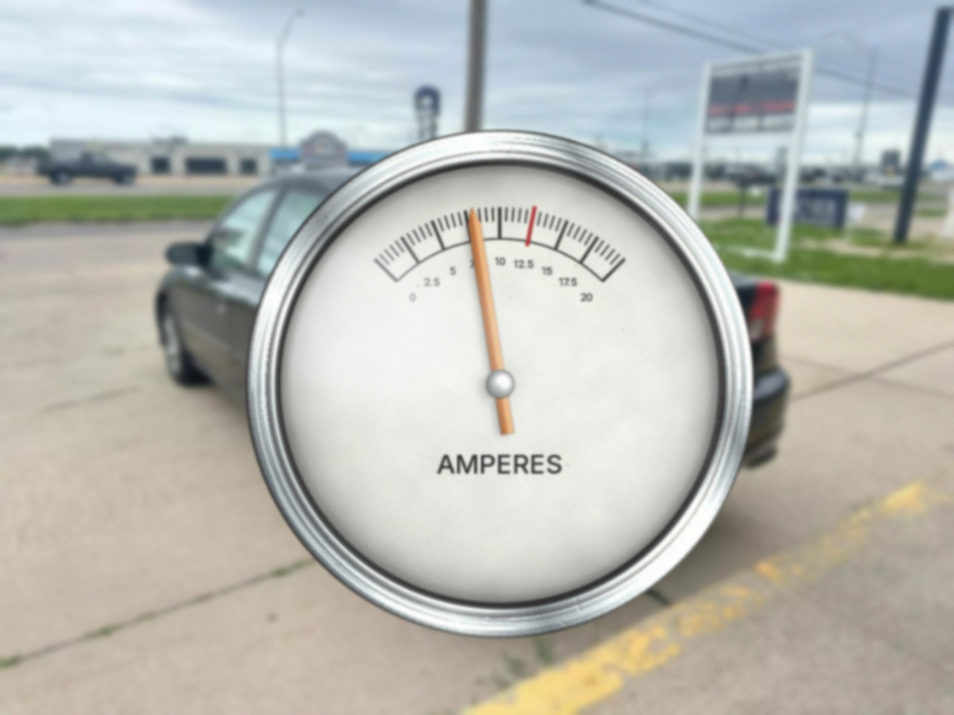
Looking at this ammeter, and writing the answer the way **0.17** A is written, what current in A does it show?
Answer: **8** A
